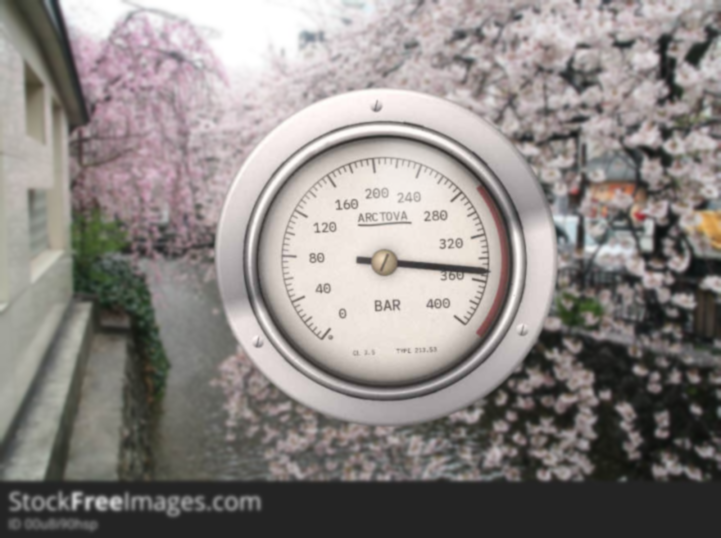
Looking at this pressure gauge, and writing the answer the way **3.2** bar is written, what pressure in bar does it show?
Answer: **350** bar
